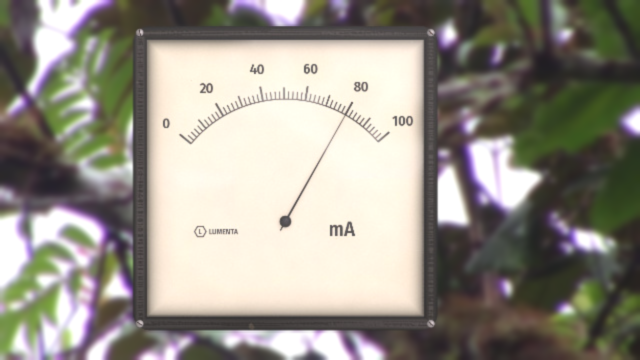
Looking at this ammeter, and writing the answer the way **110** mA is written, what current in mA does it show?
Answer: **80** mA
